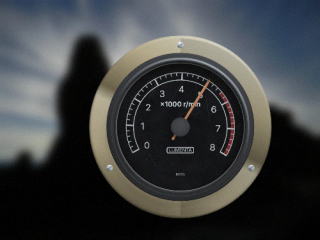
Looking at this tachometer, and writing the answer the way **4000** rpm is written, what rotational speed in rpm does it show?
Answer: **5000** rpm
